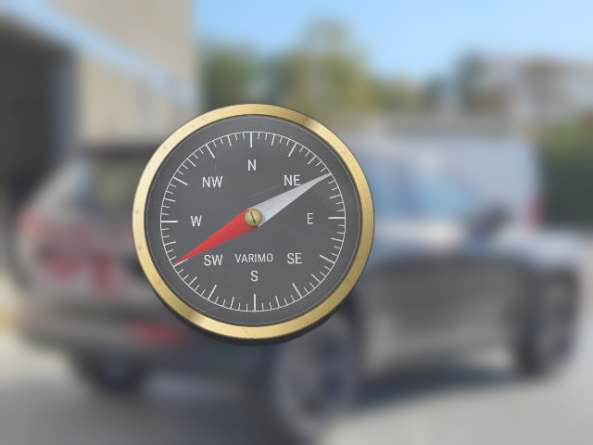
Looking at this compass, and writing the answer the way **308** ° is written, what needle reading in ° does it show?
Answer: **240** °
